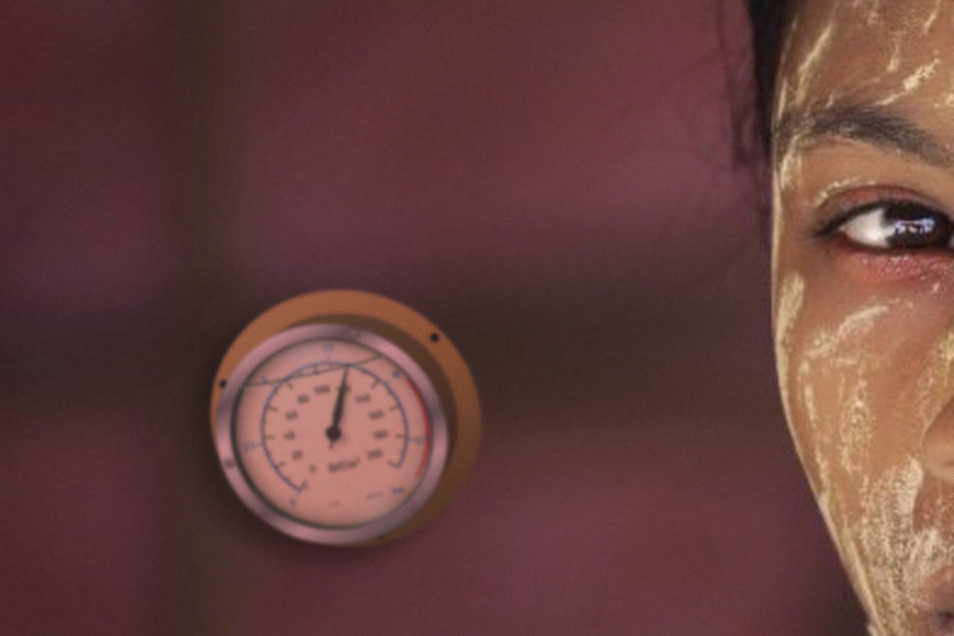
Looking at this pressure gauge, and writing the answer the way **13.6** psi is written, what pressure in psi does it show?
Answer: **120** psi
